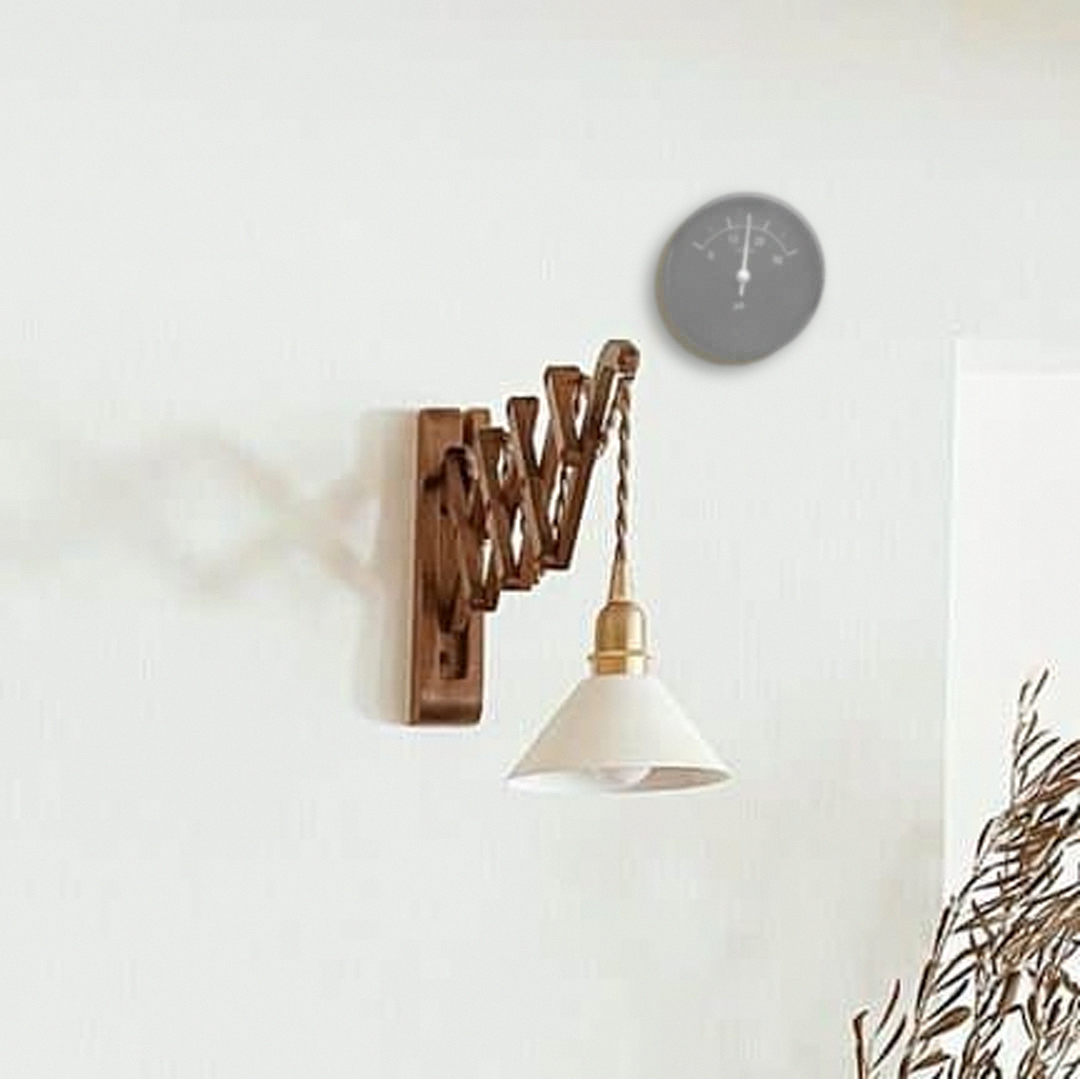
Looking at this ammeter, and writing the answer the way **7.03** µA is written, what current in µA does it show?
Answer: **15** µA
